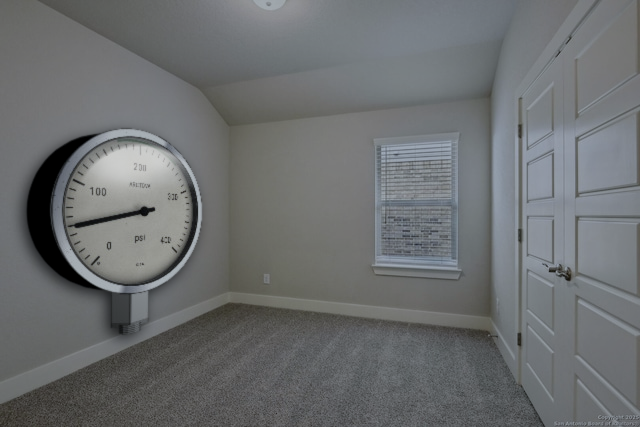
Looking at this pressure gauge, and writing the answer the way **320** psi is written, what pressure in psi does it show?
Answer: **50** psi
